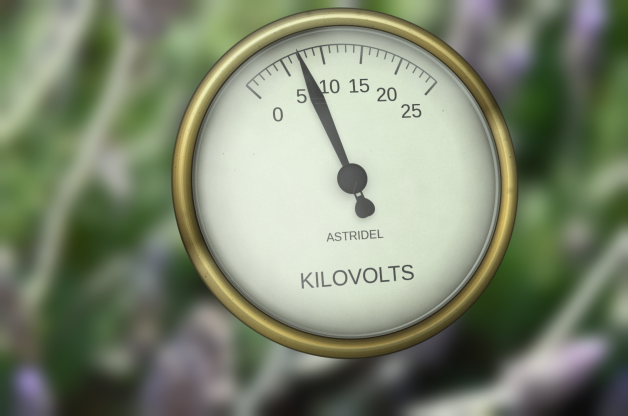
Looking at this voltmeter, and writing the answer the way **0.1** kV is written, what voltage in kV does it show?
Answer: **7** kV
